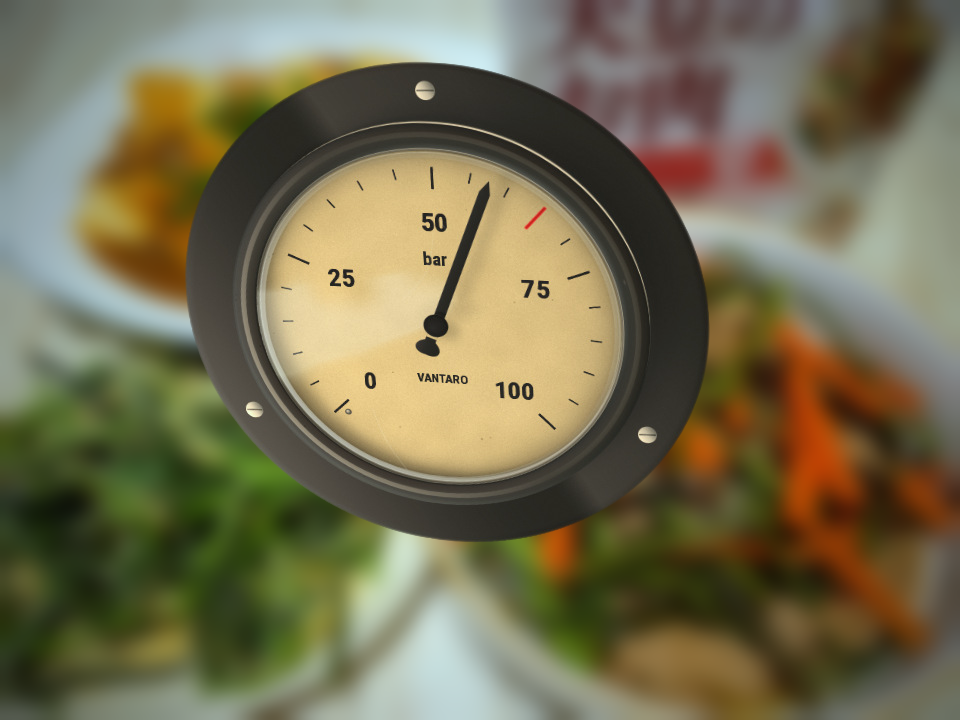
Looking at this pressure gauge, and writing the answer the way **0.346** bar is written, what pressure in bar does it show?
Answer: **57.5** bar
